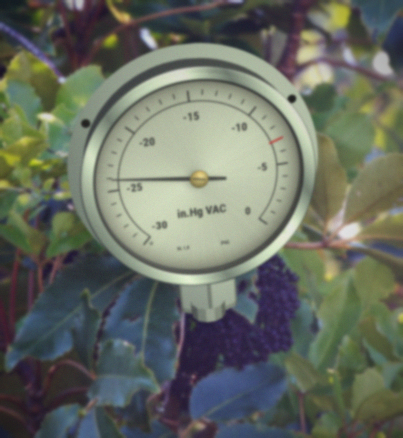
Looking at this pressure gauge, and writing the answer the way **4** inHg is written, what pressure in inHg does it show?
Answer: **-24** inHg
